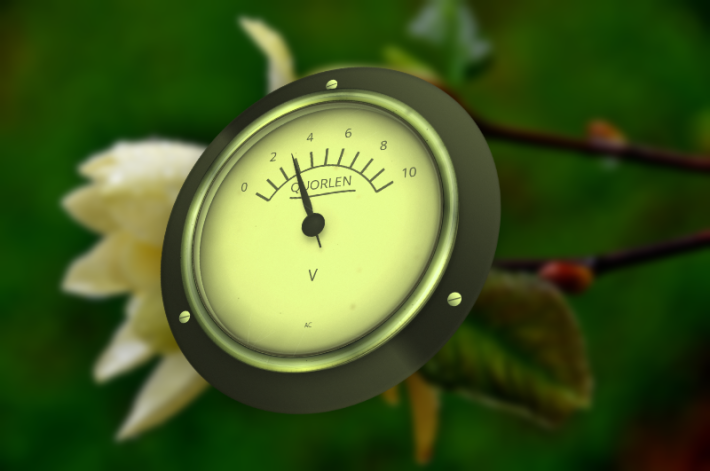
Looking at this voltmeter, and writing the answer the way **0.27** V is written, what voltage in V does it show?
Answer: **3** V
